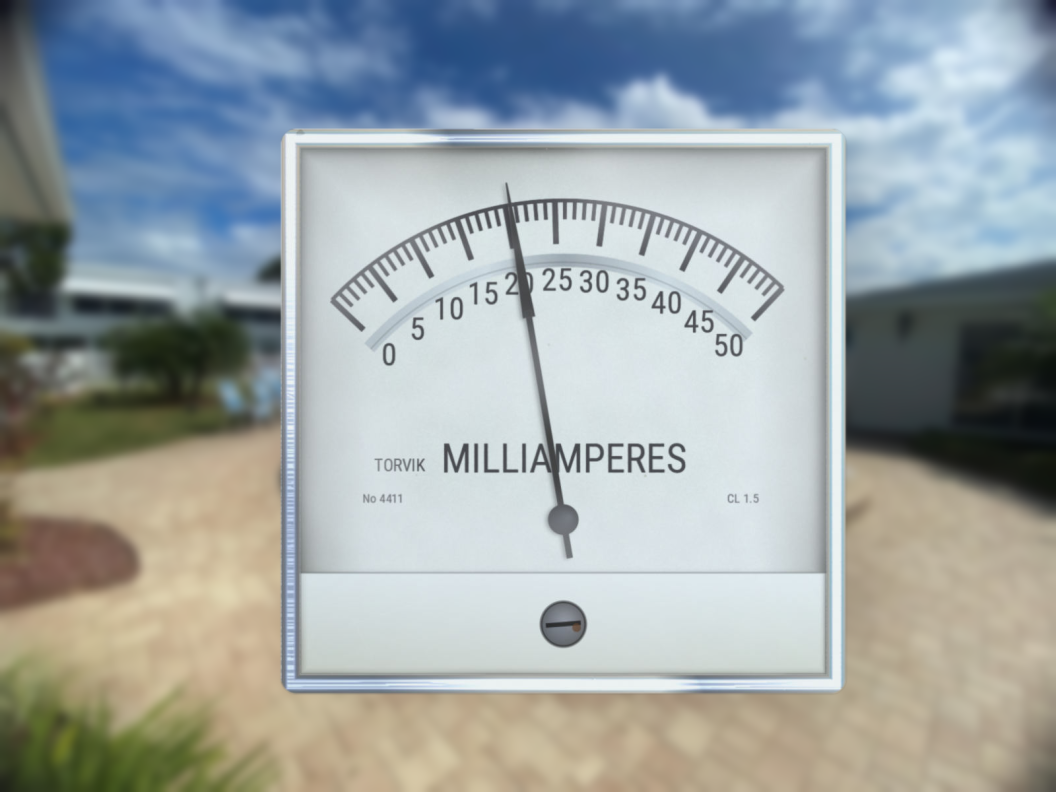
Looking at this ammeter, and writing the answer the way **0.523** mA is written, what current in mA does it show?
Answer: **20.5** mA
